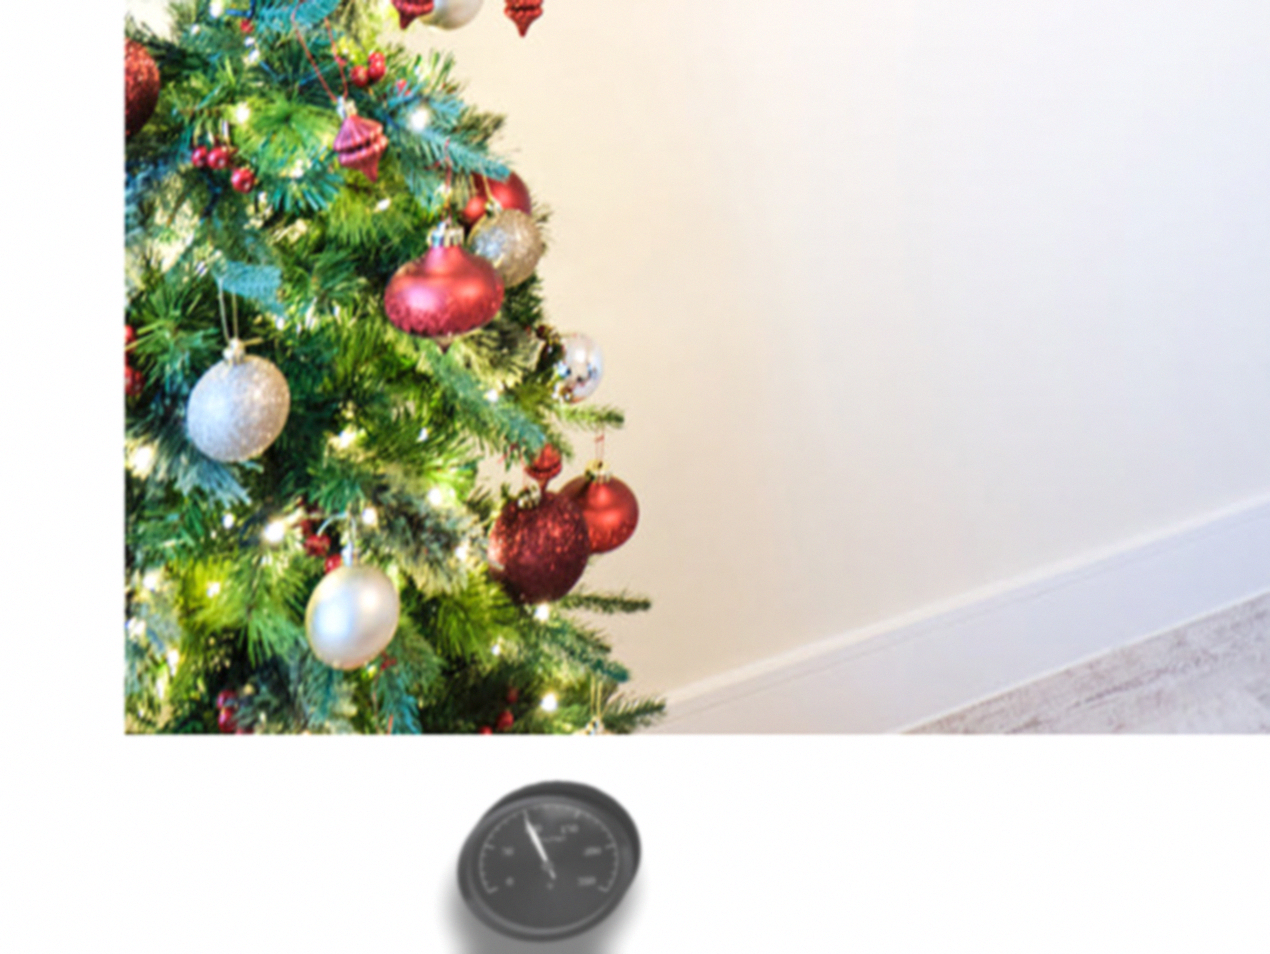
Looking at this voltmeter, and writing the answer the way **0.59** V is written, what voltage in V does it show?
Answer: **100** V
